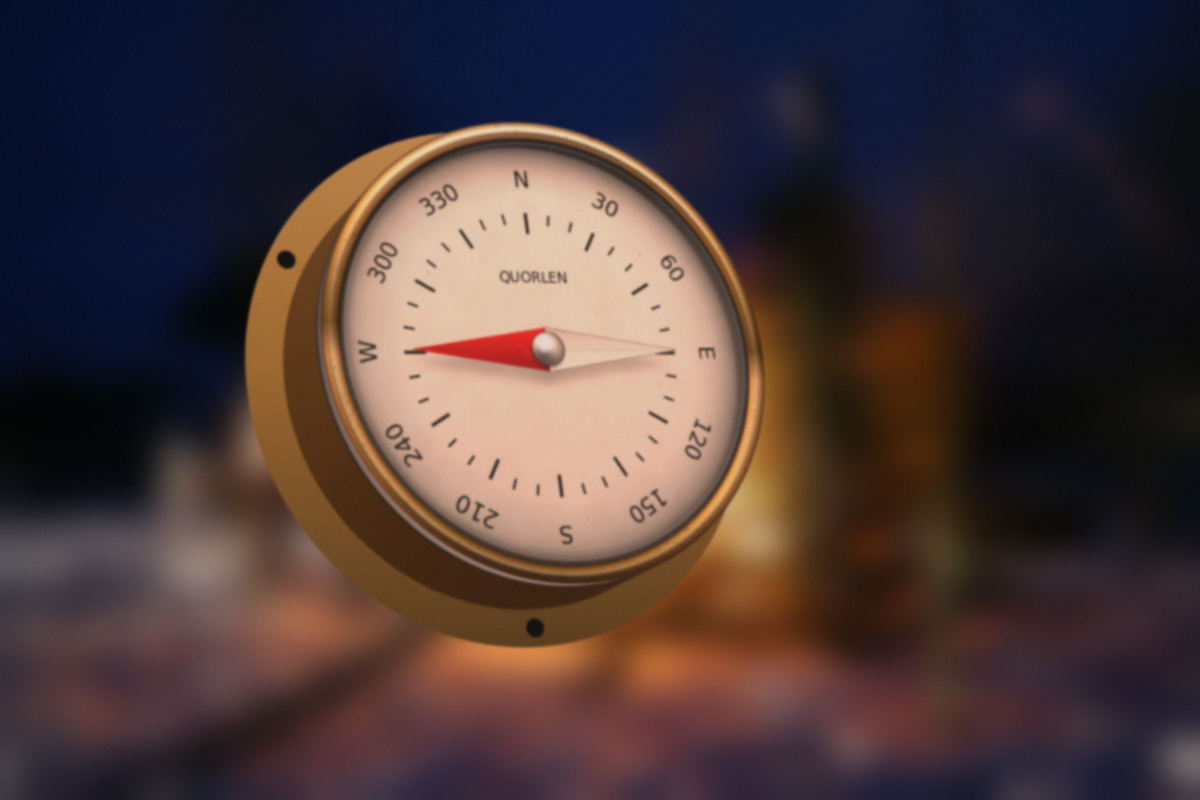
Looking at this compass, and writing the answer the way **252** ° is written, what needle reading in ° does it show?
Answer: **270** °
